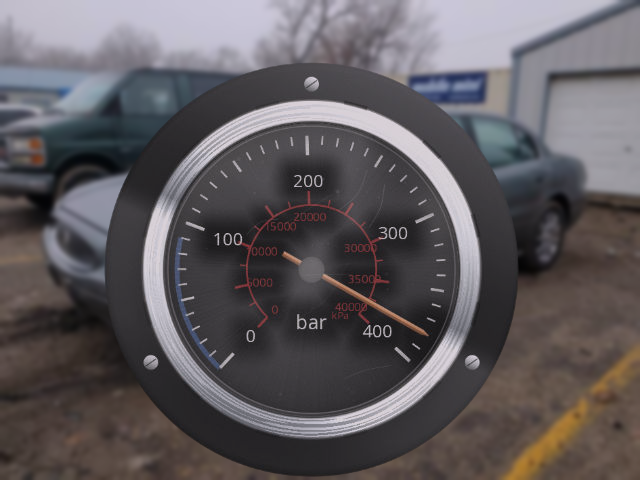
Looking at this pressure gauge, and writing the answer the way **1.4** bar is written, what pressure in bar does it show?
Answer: **380** bar
